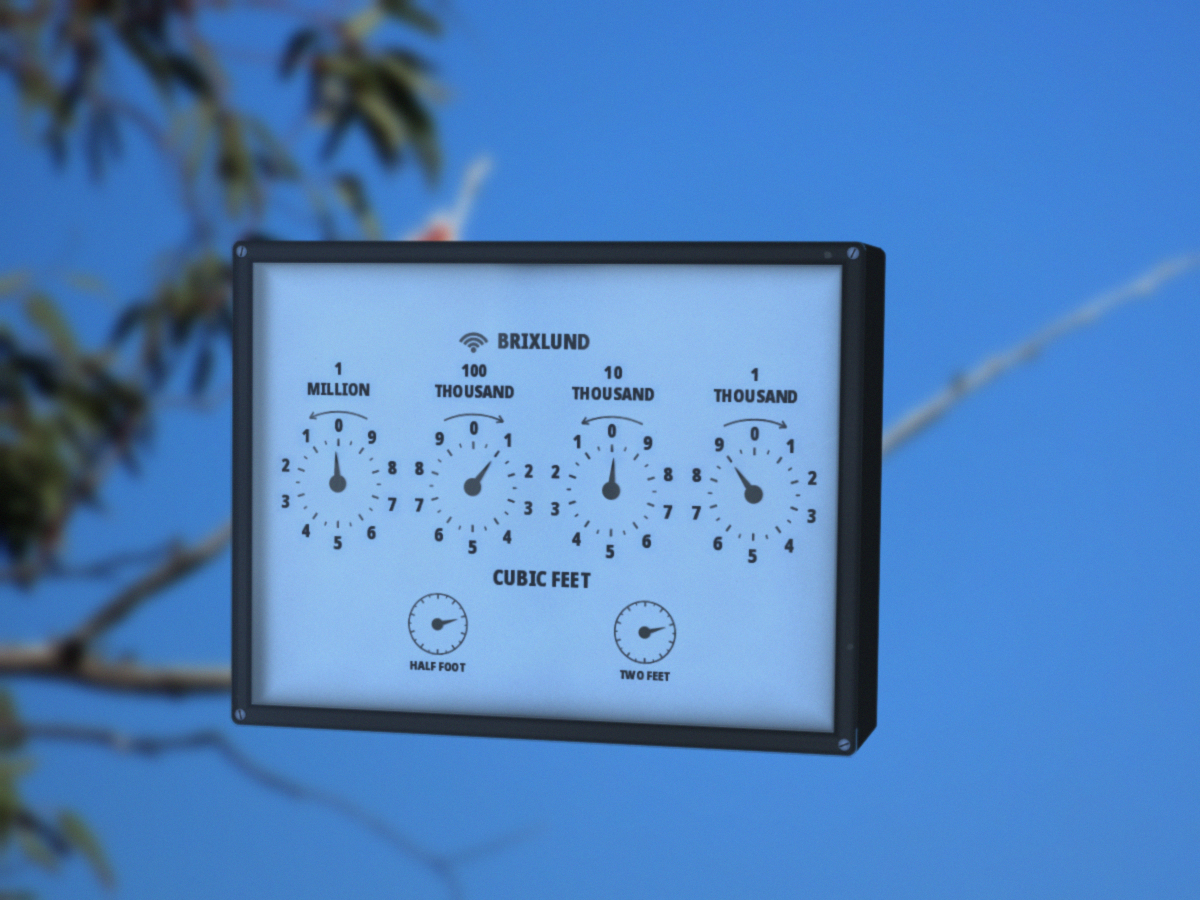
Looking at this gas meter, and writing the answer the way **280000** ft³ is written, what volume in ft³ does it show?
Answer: **9900** ft³
